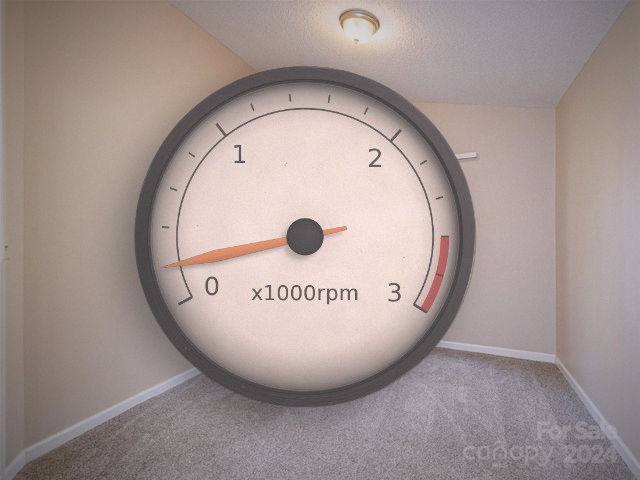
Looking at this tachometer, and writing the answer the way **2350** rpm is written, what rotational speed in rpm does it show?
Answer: **200** rpm
